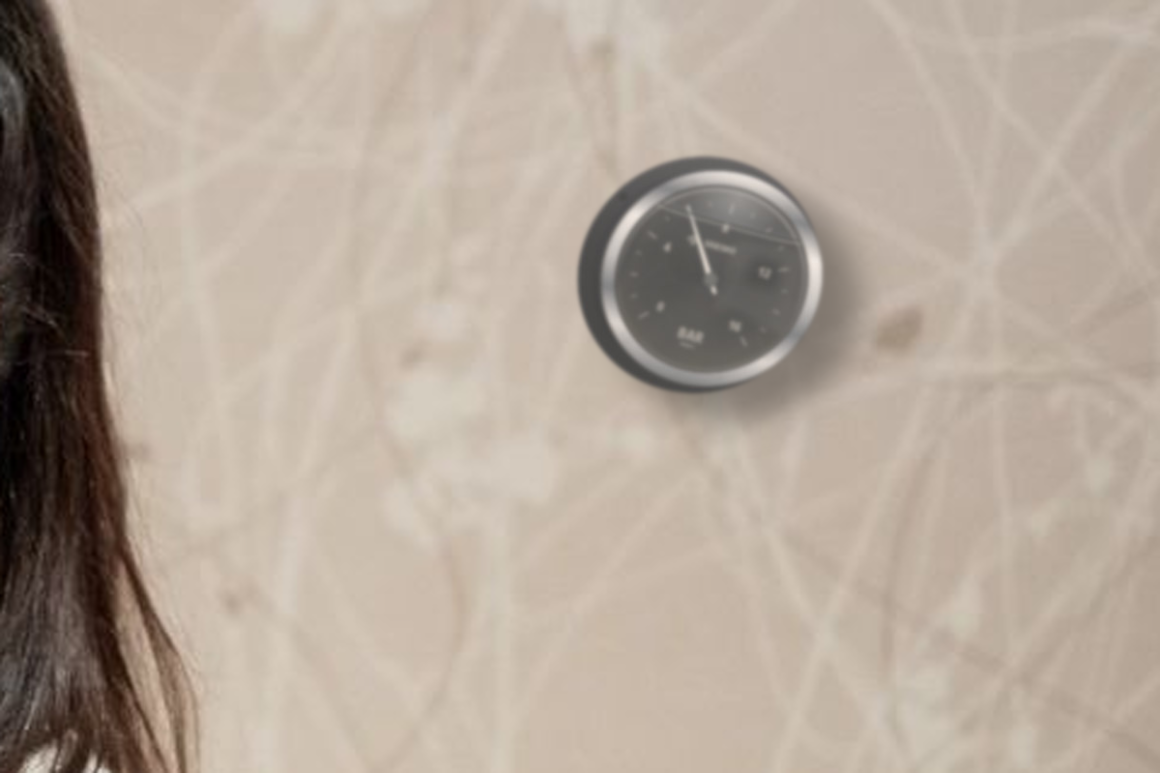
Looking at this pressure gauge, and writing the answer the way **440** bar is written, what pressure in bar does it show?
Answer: **6** bar
